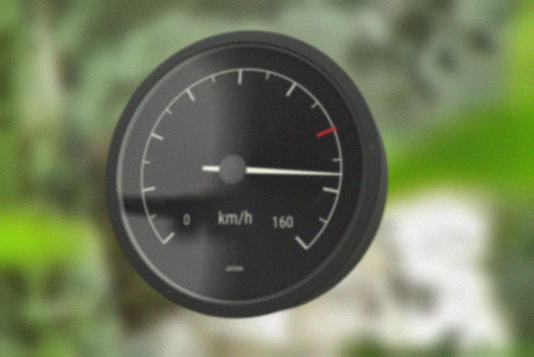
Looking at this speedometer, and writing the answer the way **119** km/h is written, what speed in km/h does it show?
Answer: **135** km/h
